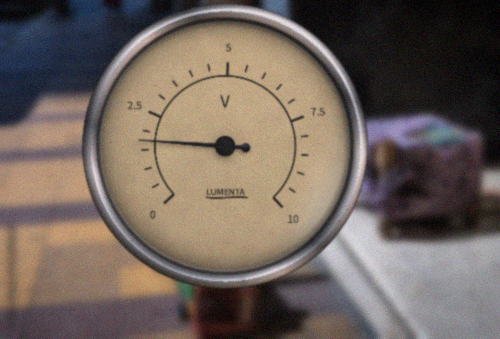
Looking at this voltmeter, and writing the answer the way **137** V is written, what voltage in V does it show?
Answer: **1.75** V
